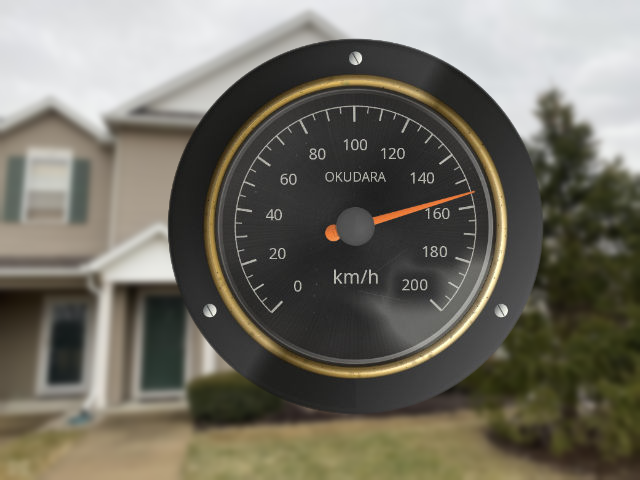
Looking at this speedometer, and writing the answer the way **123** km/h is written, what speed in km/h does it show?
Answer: **155** km/h
